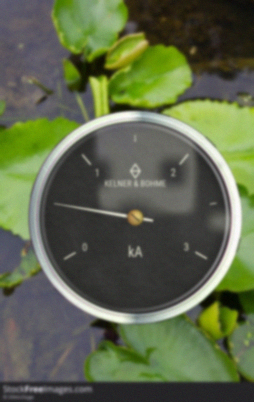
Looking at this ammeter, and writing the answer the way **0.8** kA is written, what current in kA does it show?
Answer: **0.5** kA
